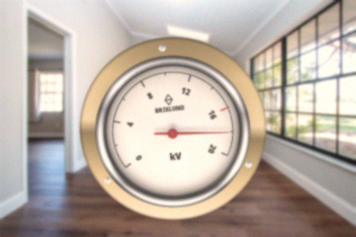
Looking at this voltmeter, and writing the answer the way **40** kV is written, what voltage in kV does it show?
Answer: **18** kV
